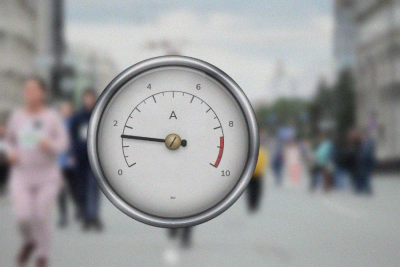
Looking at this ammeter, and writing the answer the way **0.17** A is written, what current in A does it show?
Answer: **1.5** A
